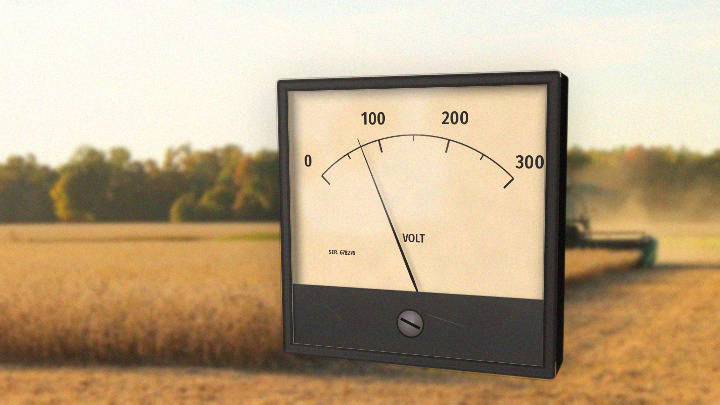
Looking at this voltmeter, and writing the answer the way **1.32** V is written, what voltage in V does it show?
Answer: **75** V
